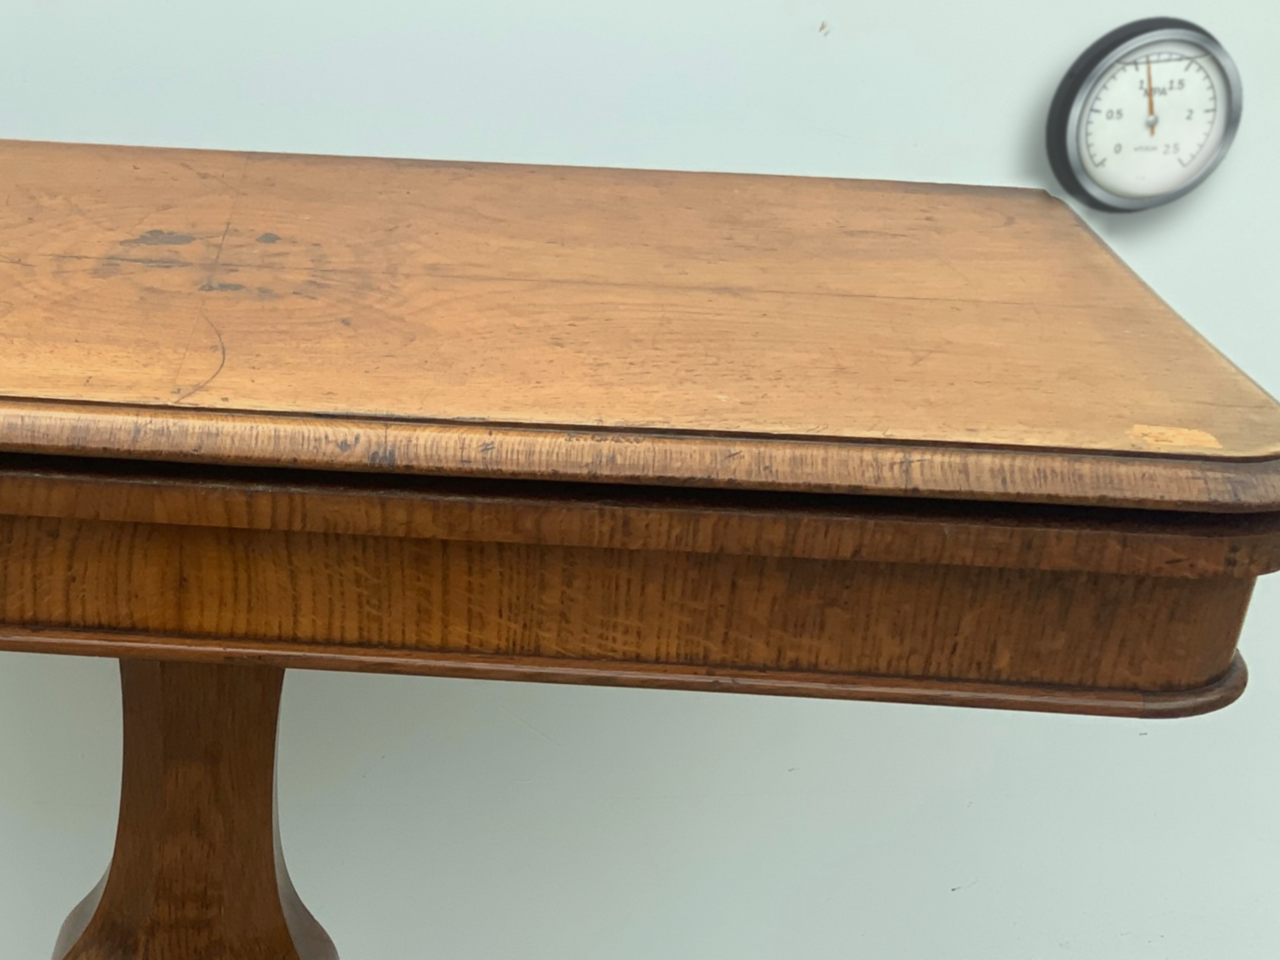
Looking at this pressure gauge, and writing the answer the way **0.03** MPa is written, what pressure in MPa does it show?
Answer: **1.1** MPa
